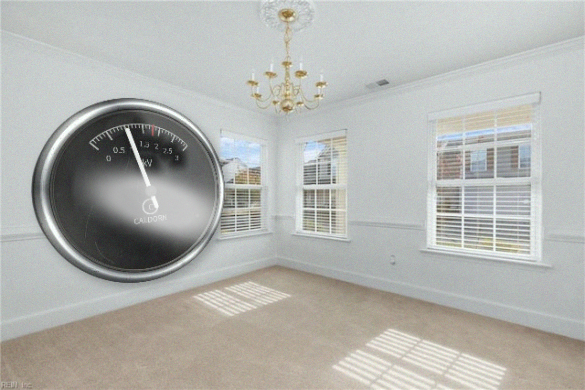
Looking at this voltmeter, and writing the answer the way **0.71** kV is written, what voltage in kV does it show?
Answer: **1** kV
